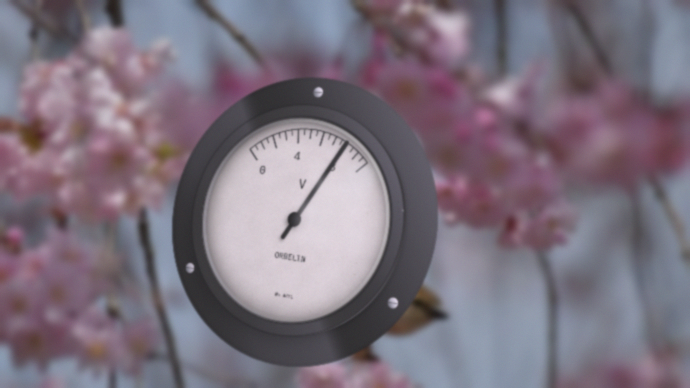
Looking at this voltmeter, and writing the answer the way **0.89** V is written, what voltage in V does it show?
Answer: **8** V
